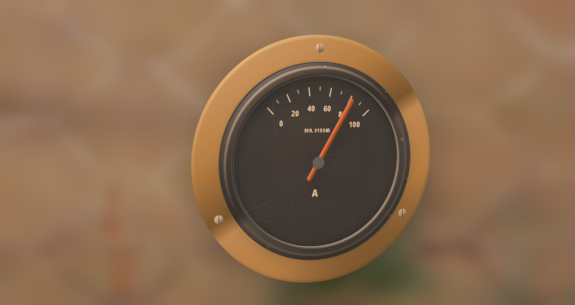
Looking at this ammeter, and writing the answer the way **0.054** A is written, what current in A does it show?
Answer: **80** A
